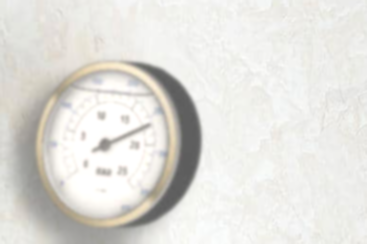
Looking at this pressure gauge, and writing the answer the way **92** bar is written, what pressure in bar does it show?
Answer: **18** bar
